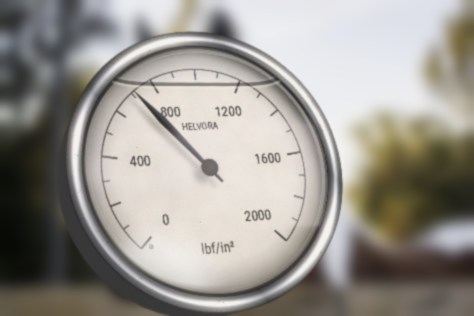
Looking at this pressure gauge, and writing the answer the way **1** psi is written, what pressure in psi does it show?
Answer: **700** psi
